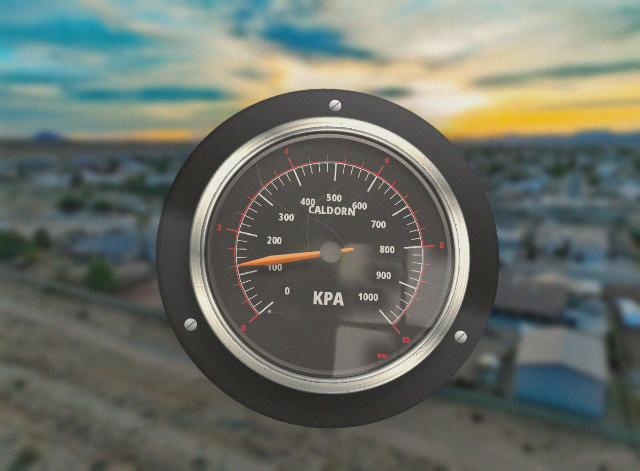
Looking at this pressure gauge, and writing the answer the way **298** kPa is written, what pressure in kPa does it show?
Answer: **120** kPa
